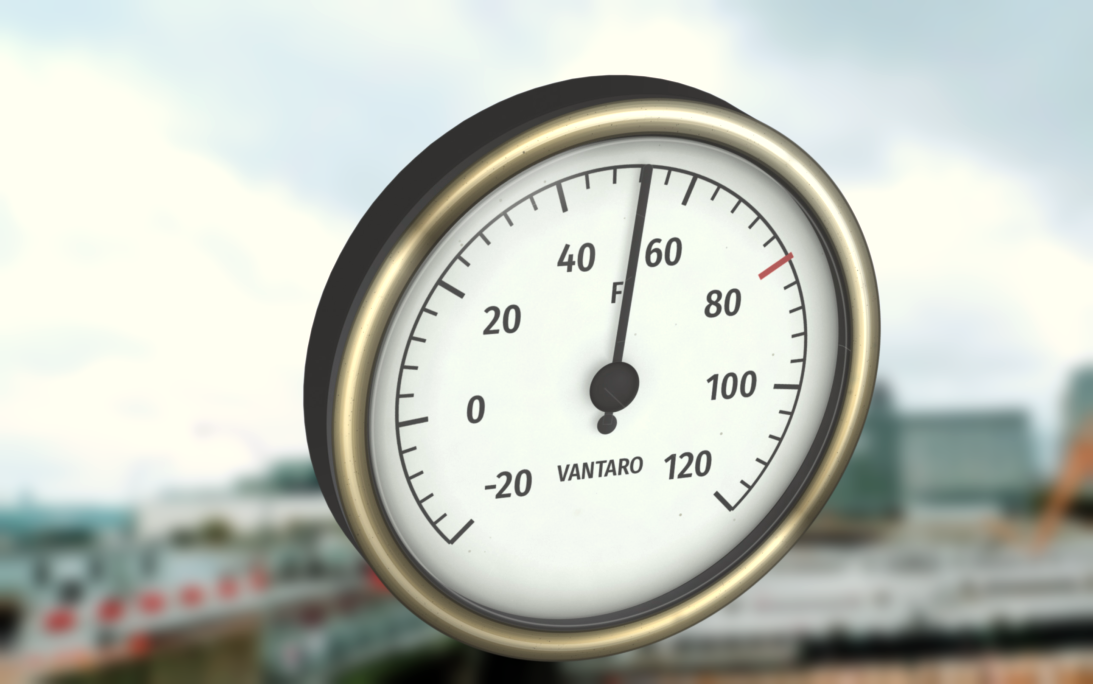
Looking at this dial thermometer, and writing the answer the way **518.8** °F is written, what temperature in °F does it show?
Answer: **52** °F
